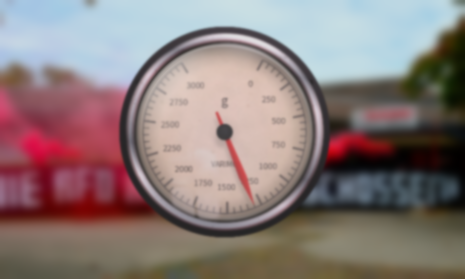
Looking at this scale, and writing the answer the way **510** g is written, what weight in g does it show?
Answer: **1300** g
